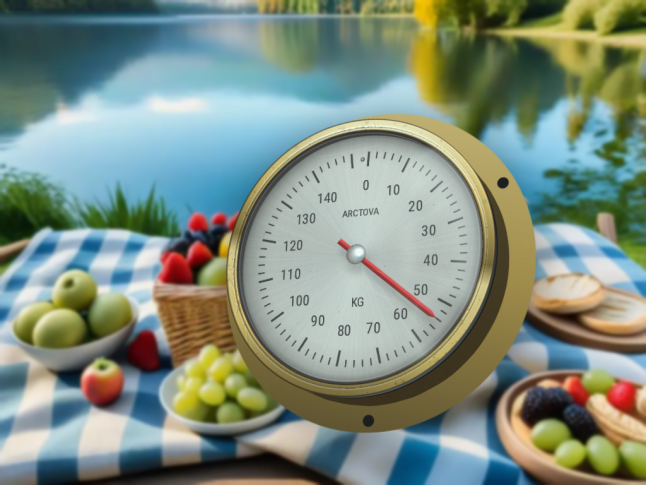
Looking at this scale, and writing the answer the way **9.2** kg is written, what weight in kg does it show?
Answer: **54** kg
